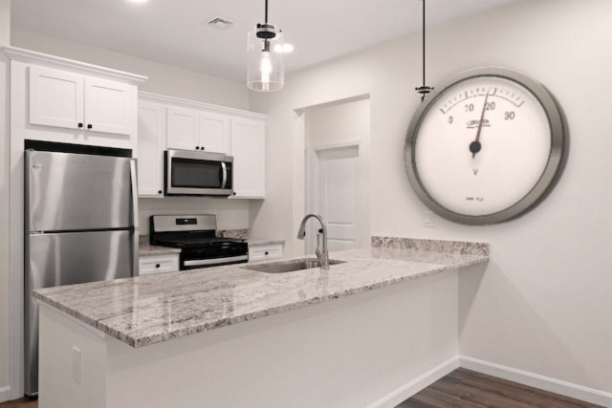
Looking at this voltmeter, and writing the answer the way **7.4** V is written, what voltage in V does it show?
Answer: **18** V
